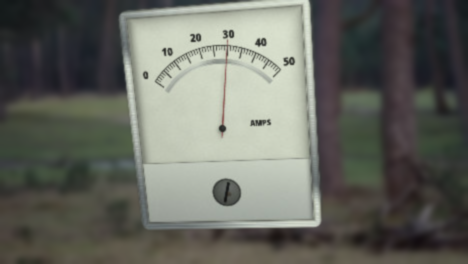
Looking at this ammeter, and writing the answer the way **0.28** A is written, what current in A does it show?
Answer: **30** A
